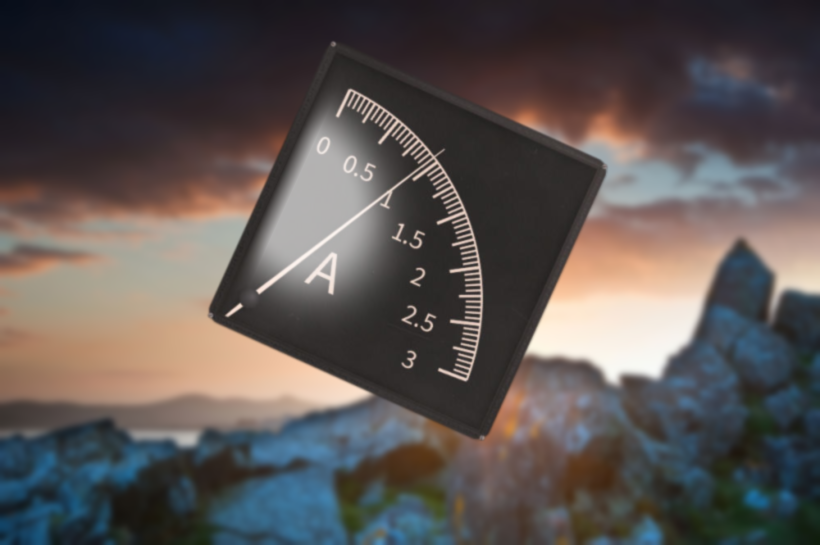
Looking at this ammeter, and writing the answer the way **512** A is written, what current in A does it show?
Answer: **0.95** A
